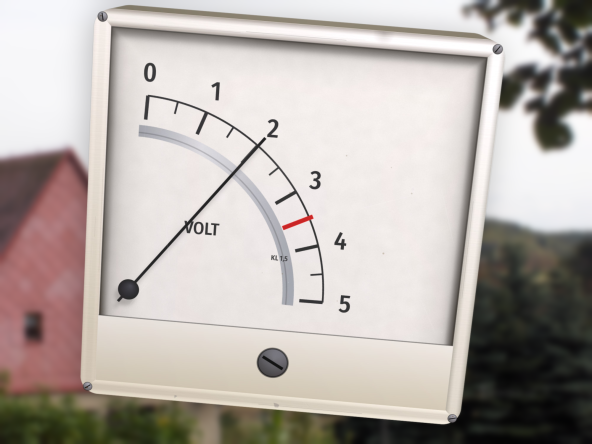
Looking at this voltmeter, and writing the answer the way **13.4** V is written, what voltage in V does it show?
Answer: **2** V
